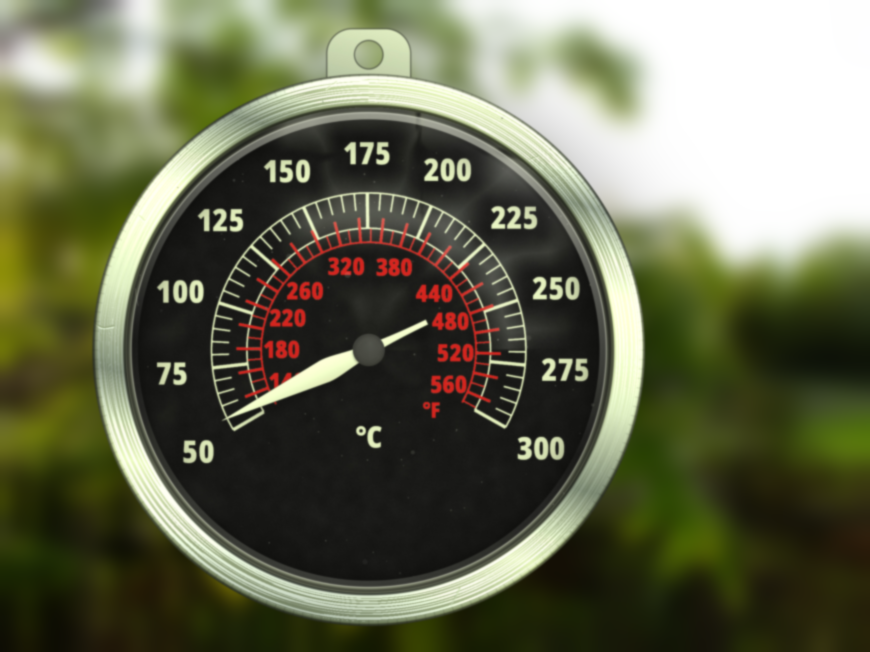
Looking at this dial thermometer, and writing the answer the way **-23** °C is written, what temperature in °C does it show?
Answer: **55** °C
